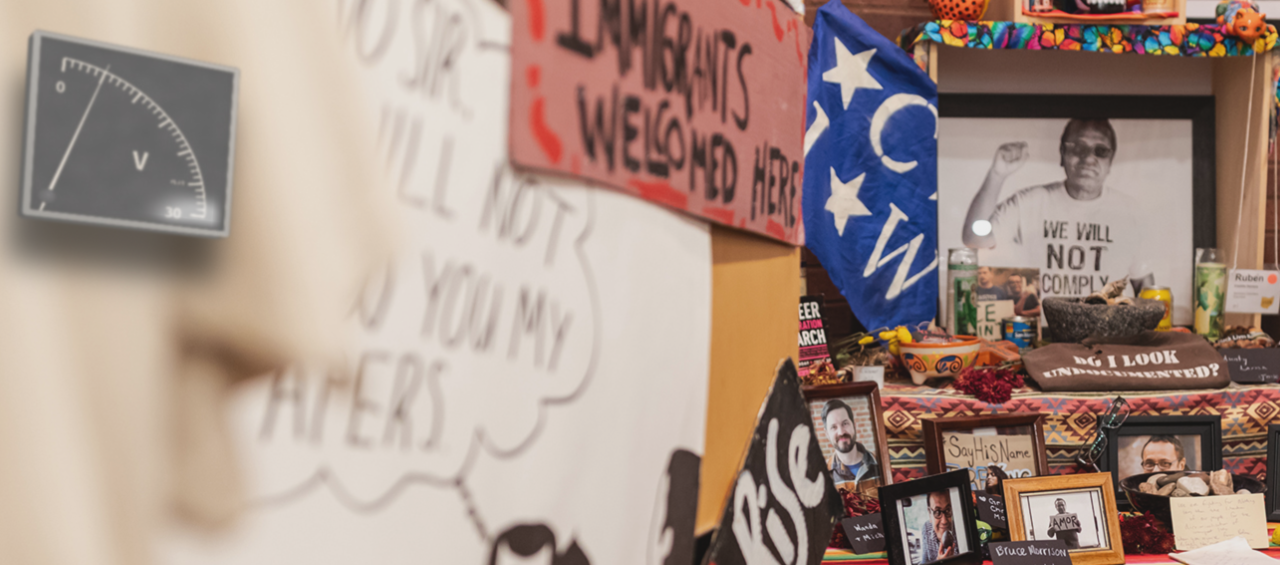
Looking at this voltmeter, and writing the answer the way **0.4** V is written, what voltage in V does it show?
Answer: **5** V
